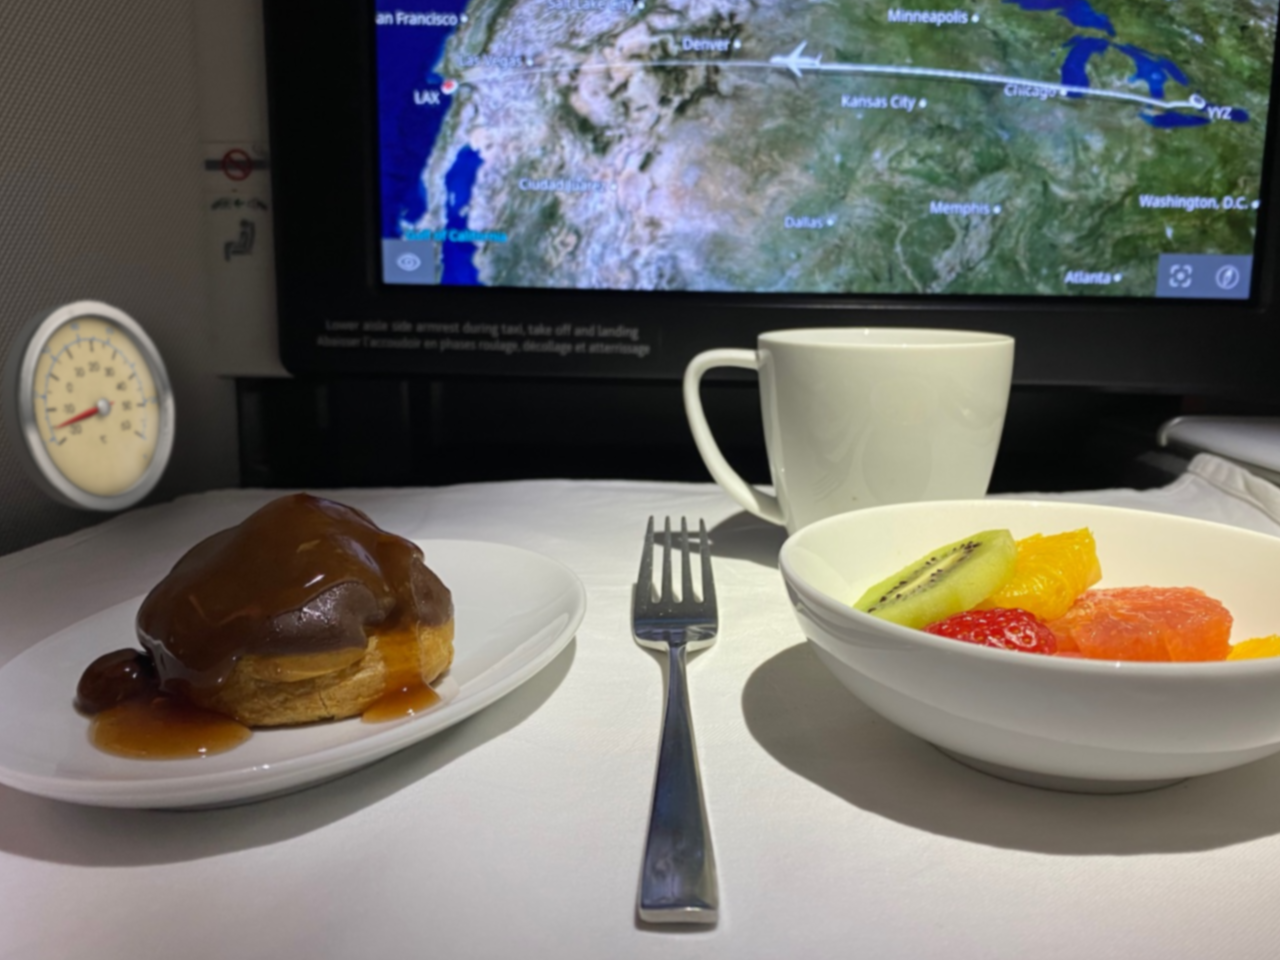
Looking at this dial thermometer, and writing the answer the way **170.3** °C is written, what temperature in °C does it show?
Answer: **-15** °C
